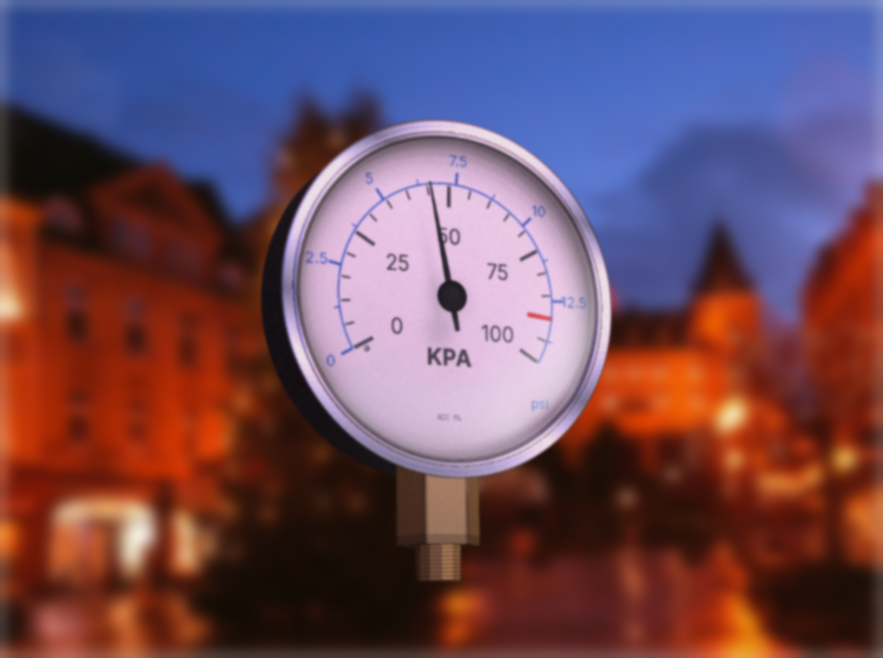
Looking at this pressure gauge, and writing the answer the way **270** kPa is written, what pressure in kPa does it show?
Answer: **45** kPa
